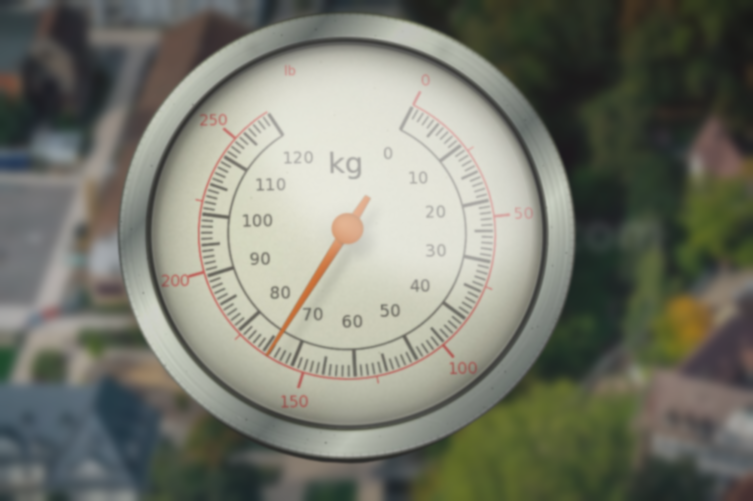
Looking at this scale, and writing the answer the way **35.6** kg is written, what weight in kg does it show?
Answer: **74** kg
